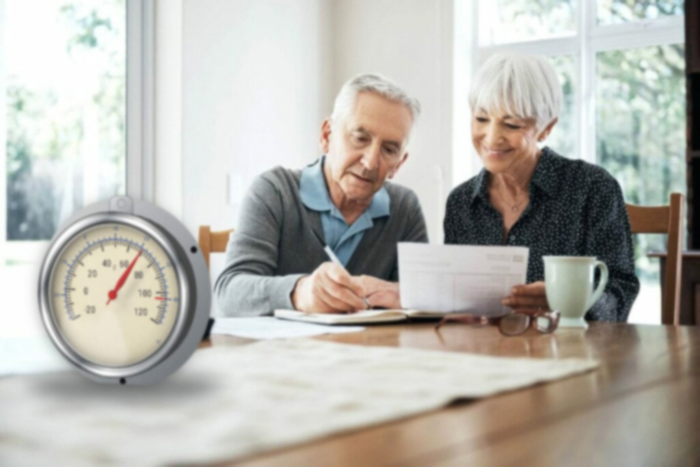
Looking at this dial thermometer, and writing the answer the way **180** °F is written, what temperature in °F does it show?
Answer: **70** °F
